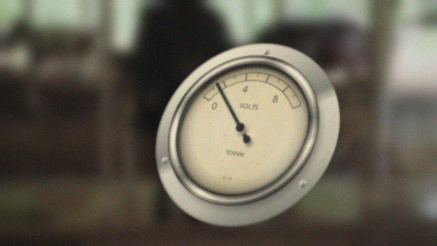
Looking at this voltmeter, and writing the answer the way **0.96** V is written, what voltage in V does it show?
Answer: **1.5** V
